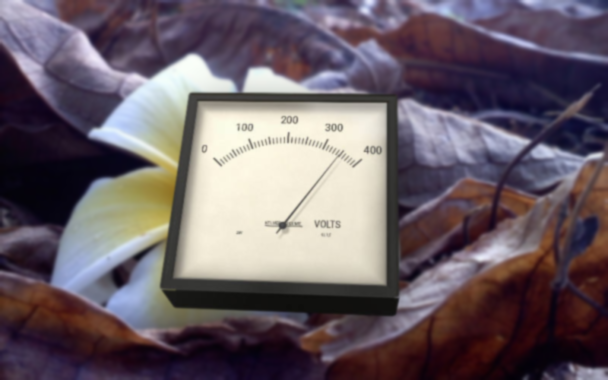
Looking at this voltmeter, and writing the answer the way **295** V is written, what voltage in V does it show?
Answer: **350** V
